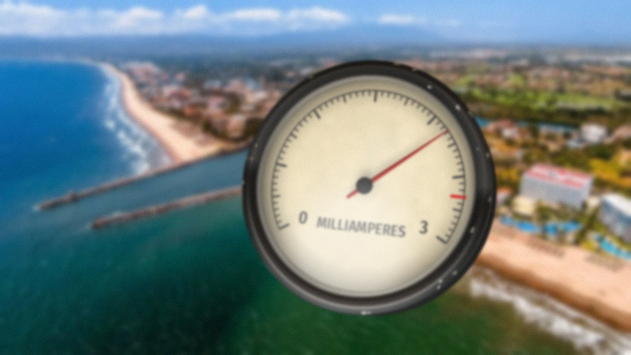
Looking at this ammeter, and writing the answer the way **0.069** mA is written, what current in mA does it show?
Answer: **2.15** mA
